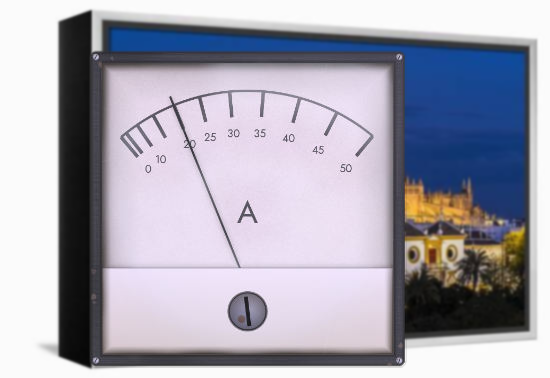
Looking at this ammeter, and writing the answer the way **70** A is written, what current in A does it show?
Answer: **20** A
